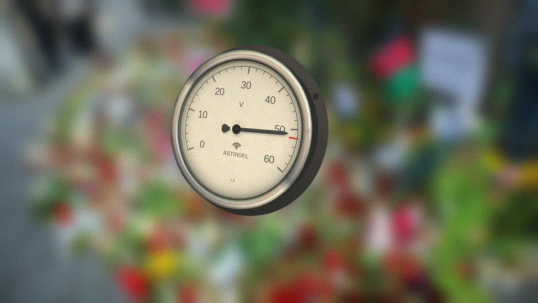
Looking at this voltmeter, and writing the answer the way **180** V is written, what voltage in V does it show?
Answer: **51** V
